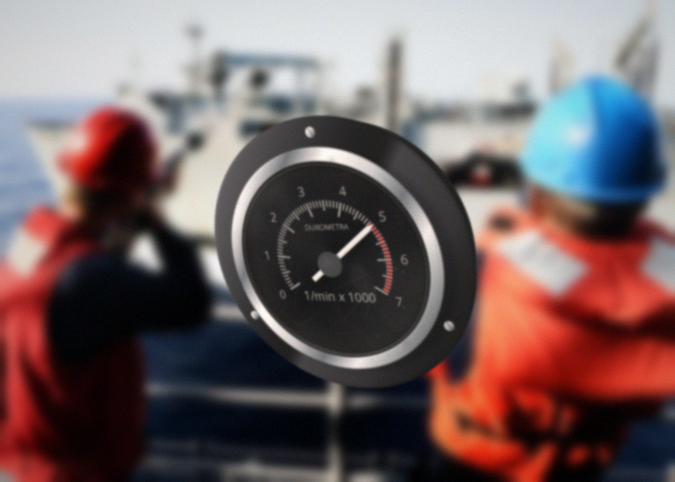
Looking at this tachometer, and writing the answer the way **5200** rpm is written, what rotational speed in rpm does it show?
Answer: **5000** rpm
